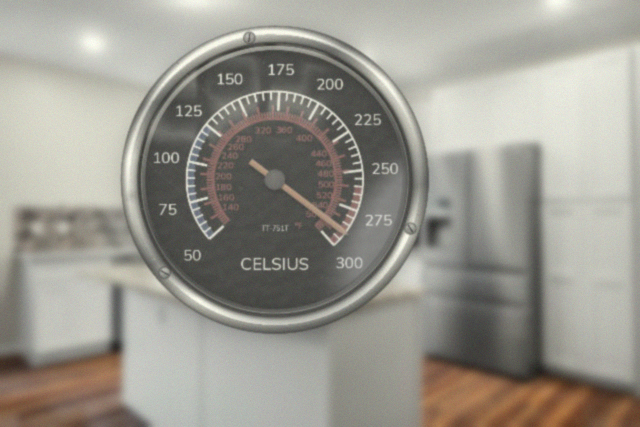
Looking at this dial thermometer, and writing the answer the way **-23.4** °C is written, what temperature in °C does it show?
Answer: **290** °C
